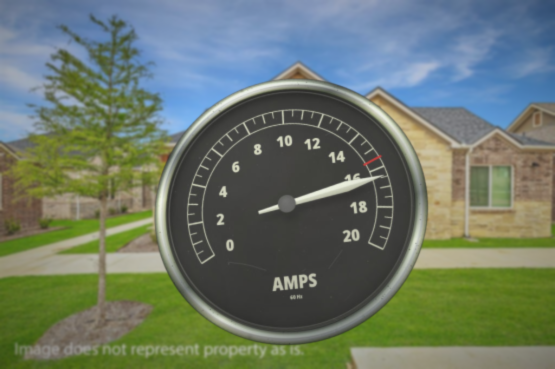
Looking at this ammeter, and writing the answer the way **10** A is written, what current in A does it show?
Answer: **16.5** A
